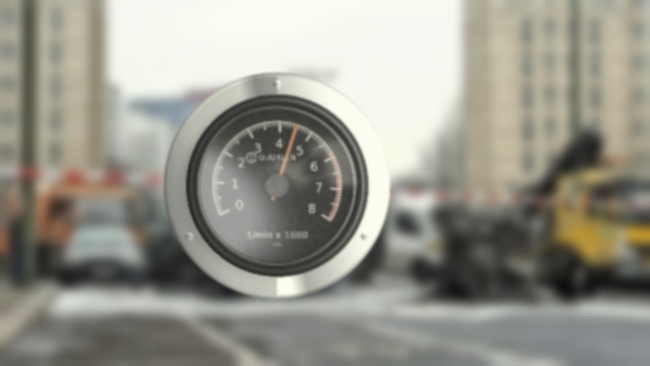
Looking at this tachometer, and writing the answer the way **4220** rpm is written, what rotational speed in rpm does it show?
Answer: **4500** rpm
